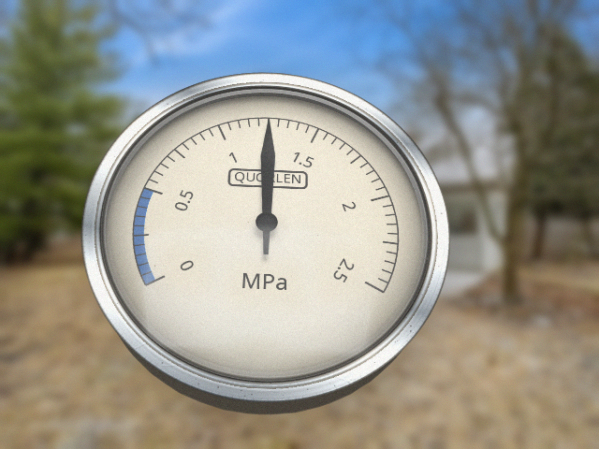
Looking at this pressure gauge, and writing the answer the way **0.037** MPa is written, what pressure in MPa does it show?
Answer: **1.25** MPa
